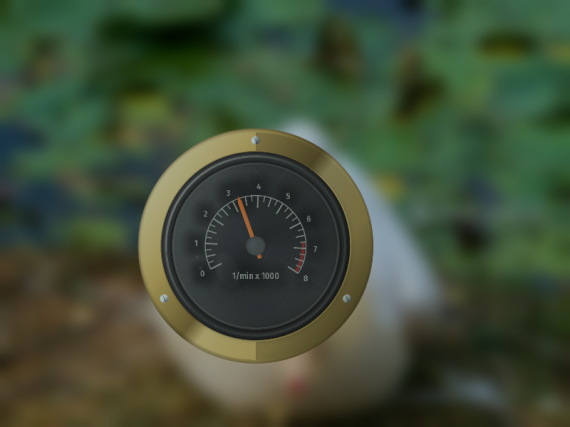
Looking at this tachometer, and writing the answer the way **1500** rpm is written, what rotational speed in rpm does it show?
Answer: **3250** rpm
